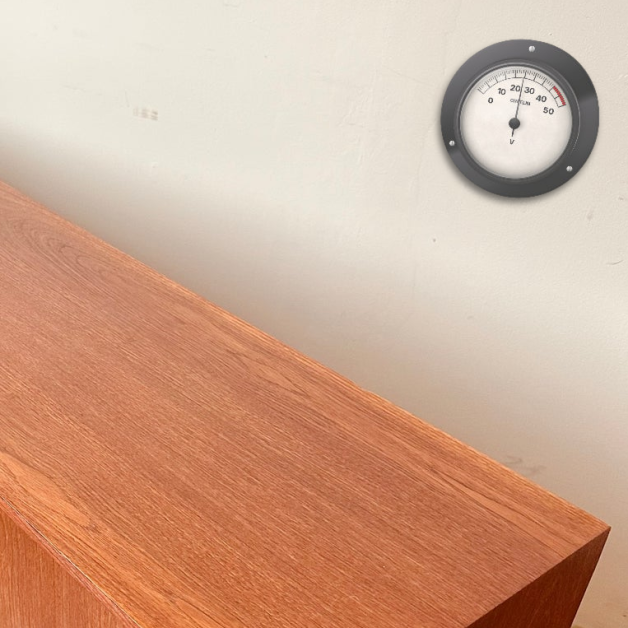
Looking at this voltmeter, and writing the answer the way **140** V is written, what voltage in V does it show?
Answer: **25** V
